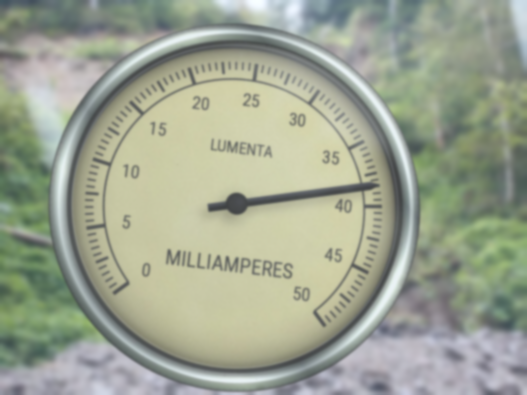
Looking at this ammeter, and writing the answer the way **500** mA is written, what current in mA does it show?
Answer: **38.5** mA
